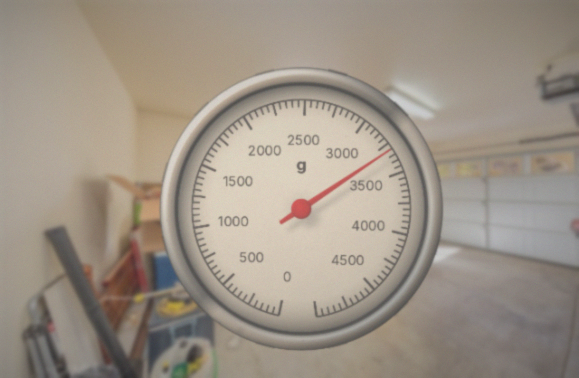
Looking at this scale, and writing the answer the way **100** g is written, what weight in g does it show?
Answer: **3300** g
